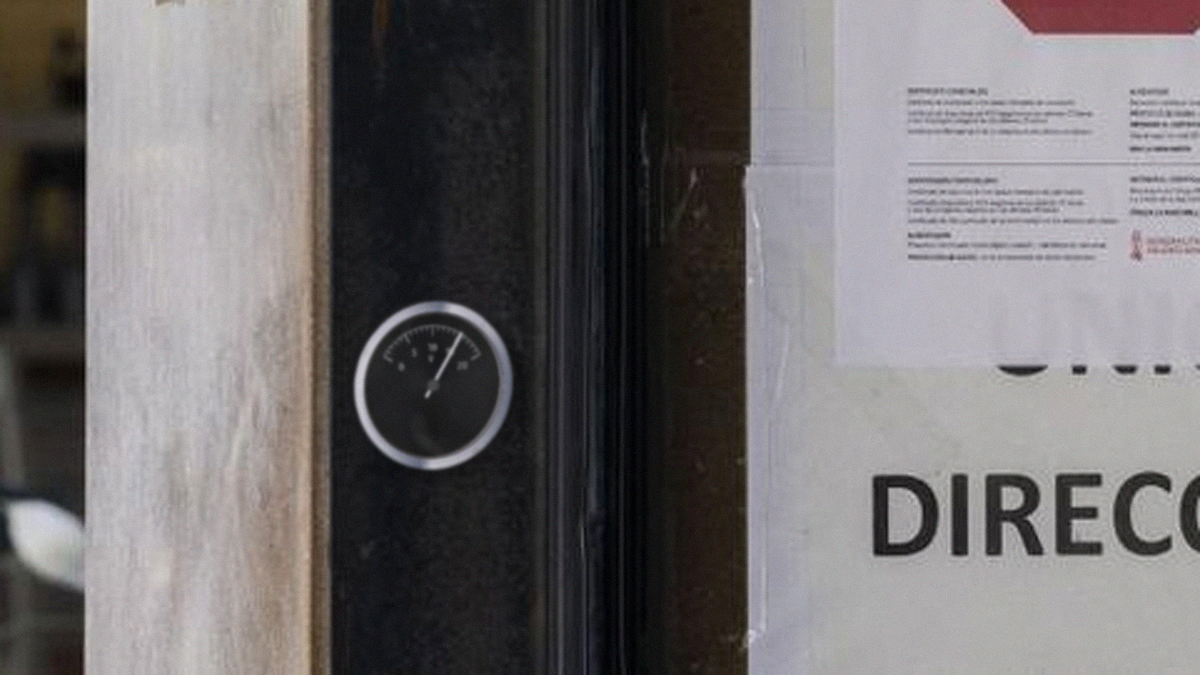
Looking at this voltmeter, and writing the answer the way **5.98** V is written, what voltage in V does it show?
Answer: **15** V
